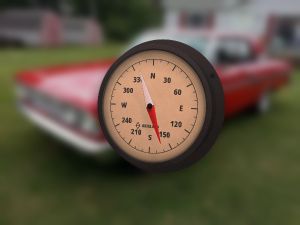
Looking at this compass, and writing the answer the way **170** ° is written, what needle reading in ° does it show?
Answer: **160** °
